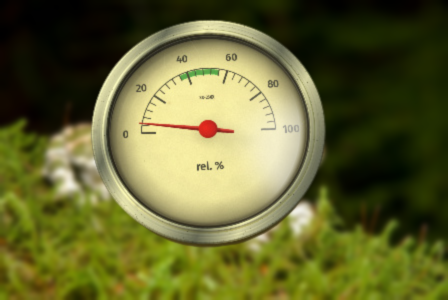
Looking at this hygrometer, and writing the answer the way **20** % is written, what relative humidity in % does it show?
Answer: **4** %
